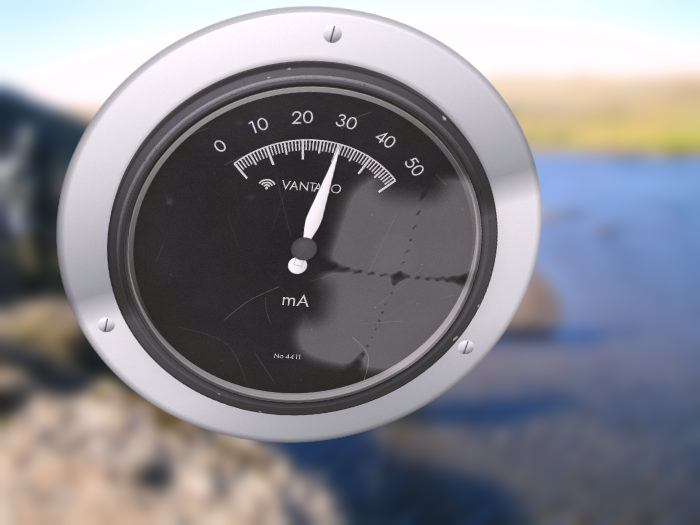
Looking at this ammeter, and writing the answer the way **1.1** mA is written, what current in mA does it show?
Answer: **30** mA
